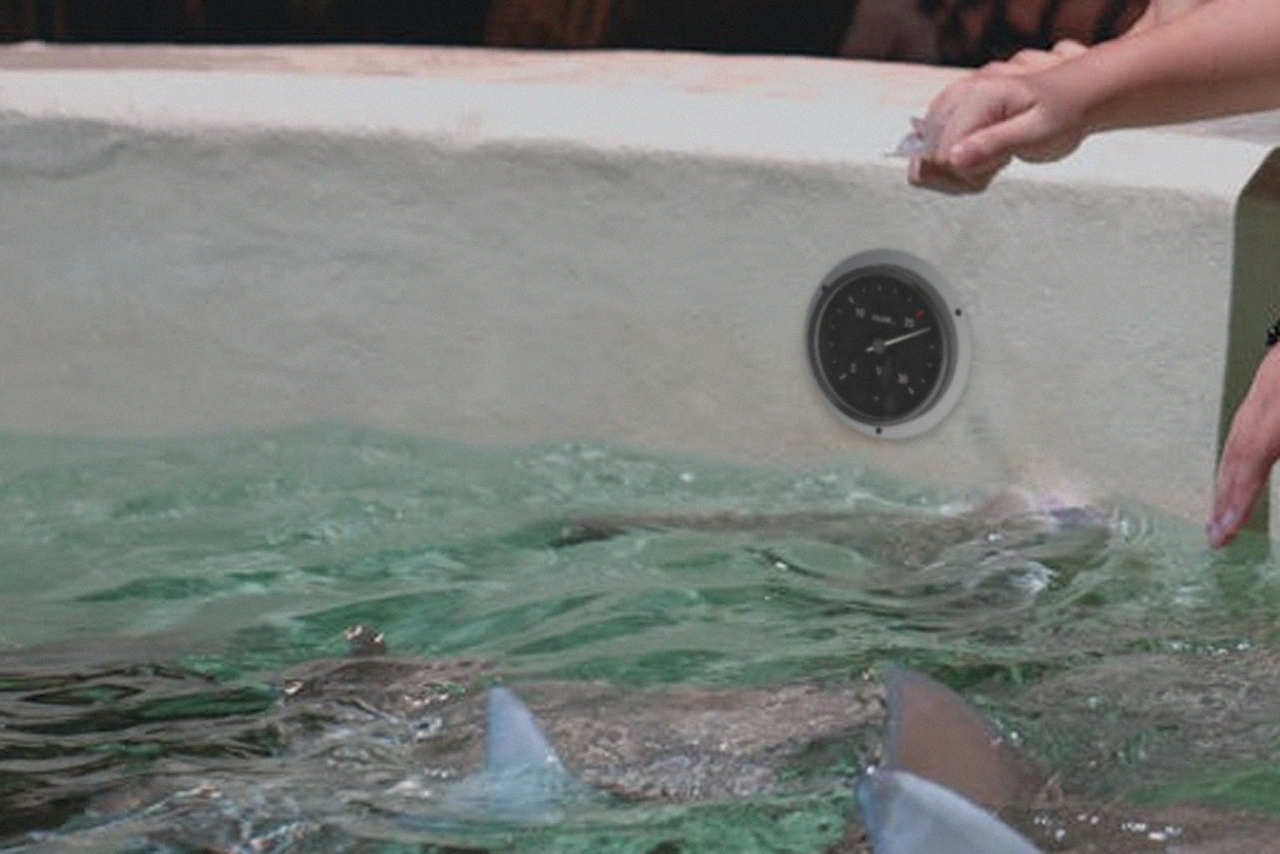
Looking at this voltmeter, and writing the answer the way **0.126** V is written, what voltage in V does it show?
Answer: **22** V
